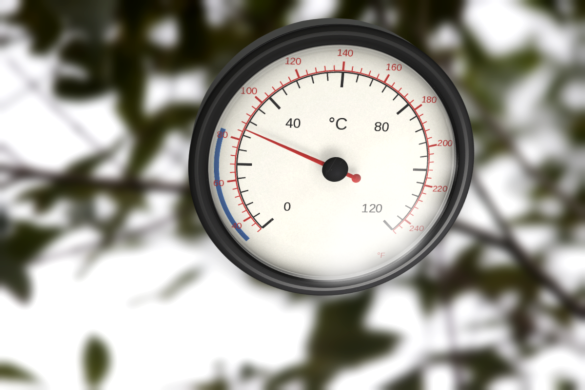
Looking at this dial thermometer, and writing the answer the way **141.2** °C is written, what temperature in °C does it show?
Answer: **30** °C
